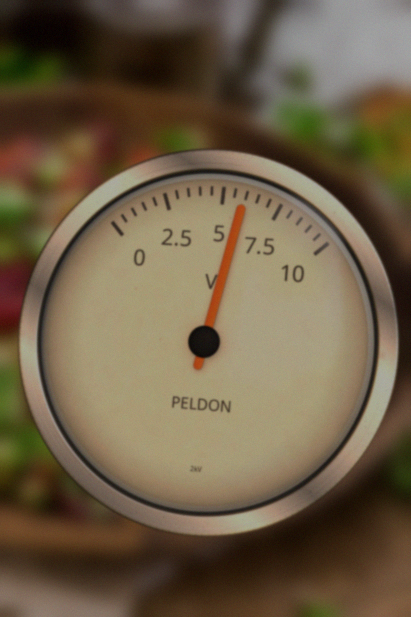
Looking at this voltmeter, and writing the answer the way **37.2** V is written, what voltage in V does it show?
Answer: **6** V
